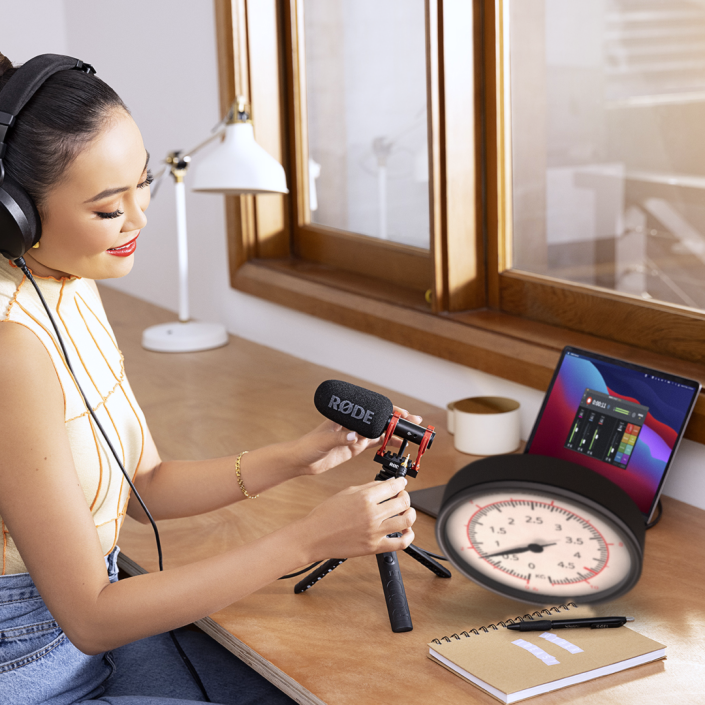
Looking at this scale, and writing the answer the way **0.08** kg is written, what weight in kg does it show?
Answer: **0.75** kg
